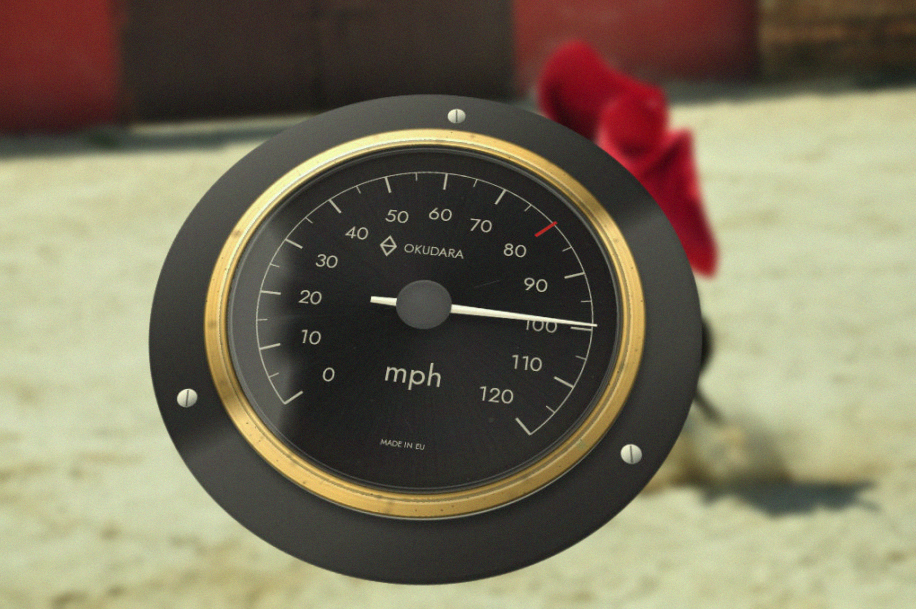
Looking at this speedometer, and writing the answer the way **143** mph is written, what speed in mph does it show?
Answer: **100** mph
